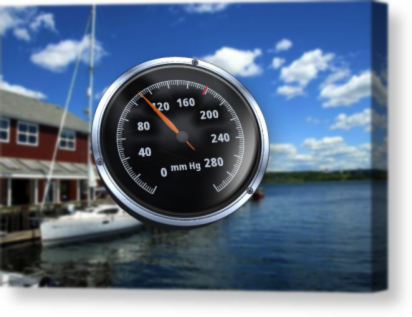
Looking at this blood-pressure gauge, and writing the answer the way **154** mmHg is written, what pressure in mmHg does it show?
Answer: **110** mmHg
